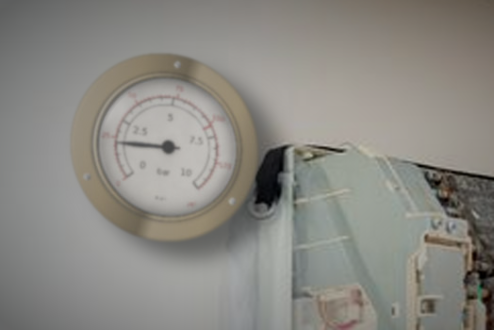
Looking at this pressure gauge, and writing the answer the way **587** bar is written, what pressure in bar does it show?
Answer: **1.5** bar
